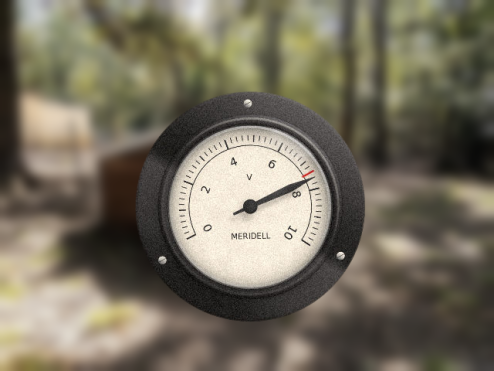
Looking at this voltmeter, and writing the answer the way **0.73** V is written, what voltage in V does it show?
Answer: **7.6** V
